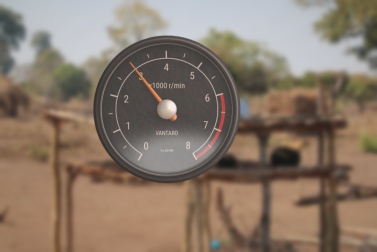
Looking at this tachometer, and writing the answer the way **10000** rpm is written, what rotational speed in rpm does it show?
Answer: **3000** rpm
